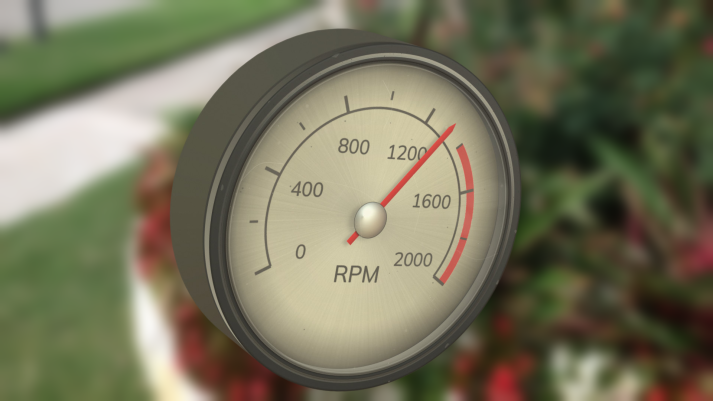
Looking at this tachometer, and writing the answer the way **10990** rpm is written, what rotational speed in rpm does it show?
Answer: **1300** rpm
